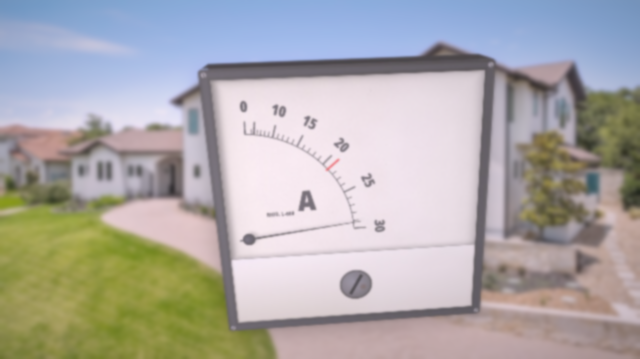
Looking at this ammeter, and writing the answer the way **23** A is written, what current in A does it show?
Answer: **29** A
